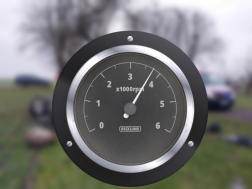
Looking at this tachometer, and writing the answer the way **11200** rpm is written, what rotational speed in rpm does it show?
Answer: **3750** rpm
